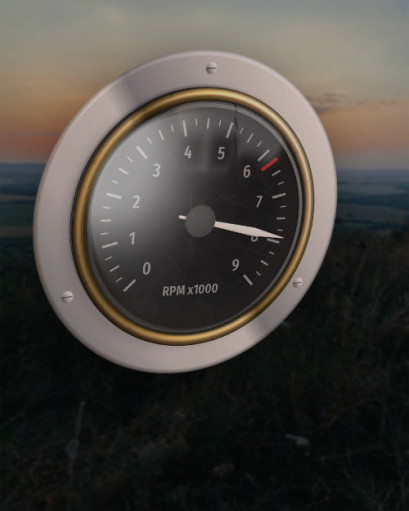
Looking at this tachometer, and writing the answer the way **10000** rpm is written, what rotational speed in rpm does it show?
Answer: **7875** rpm
